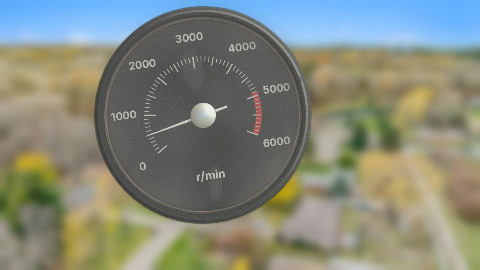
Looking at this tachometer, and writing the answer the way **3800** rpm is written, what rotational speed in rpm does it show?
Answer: **500** rpm
